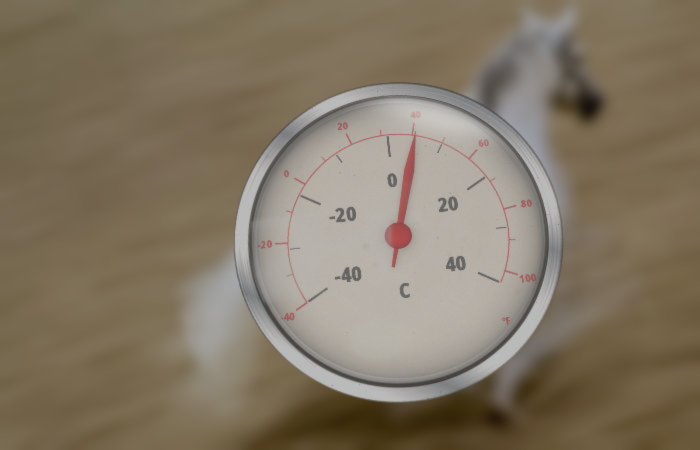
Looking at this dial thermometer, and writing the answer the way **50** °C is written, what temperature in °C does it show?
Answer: **5** °C
